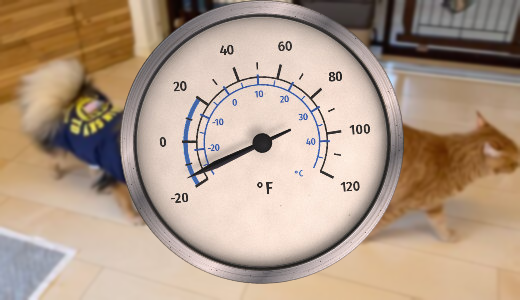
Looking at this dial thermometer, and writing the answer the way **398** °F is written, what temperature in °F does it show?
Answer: **-15** °F
